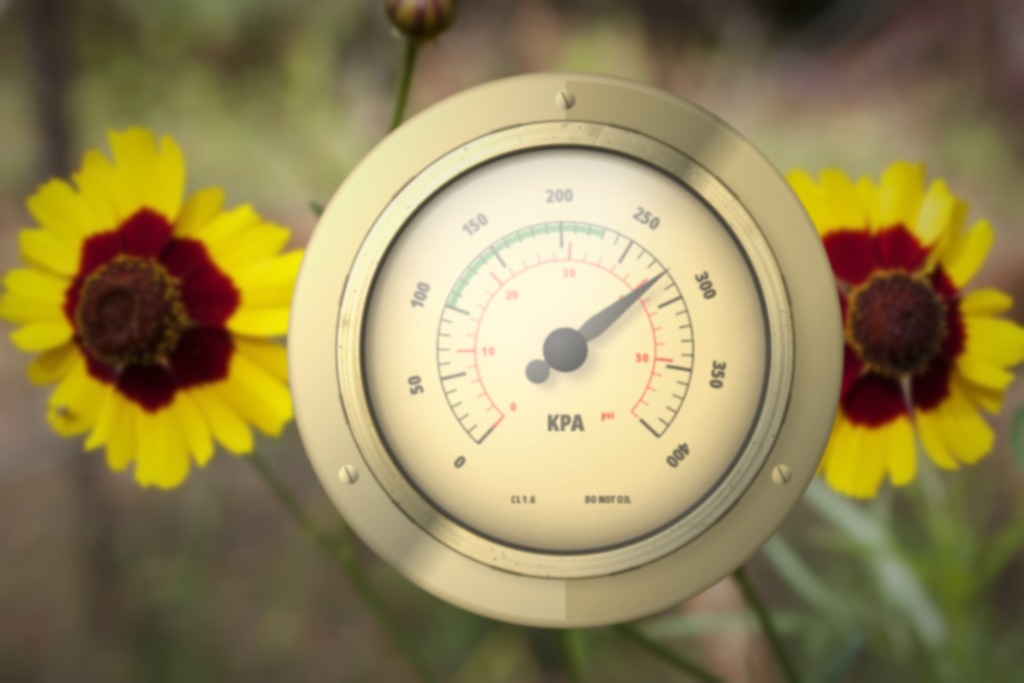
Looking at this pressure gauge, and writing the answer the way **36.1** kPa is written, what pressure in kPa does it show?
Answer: **280** kPa
